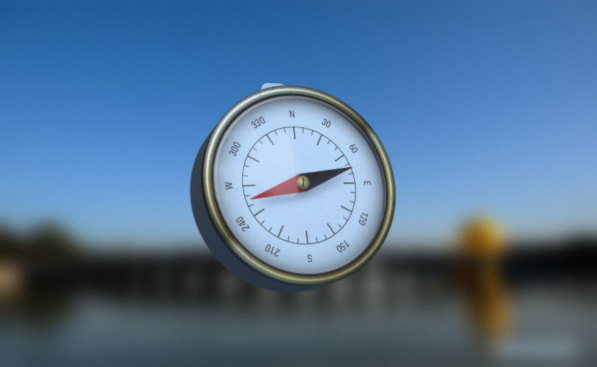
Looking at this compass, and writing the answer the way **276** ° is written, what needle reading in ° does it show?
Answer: **255** °
